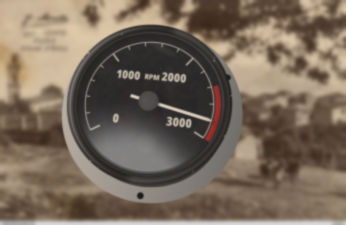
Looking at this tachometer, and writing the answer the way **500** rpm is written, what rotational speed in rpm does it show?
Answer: **2800** rpm
